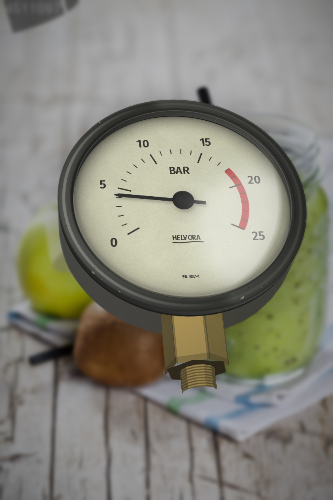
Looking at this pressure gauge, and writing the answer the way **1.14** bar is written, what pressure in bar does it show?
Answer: **4** bar
